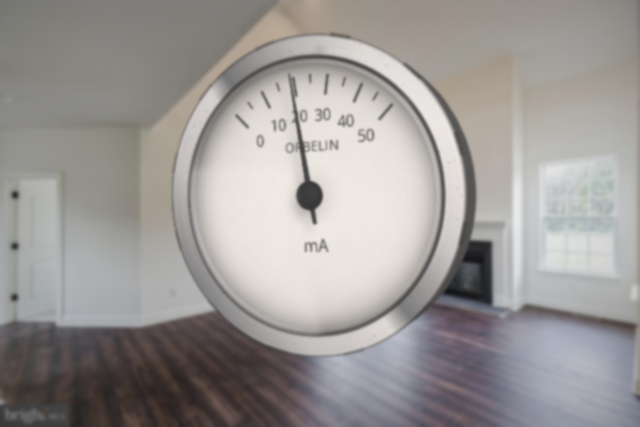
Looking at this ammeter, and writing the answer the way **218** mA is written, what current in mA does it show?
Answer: **20** mA
